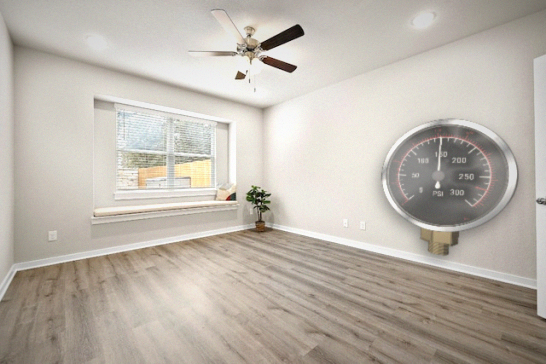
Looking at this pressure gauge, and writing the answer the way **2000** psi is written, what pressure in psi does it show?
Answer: **150** psi
